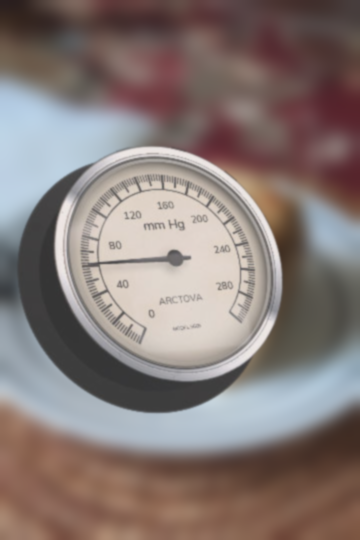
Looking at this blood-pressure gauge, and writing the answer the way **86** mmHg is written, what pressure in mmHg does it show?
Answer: **60** mmHg
